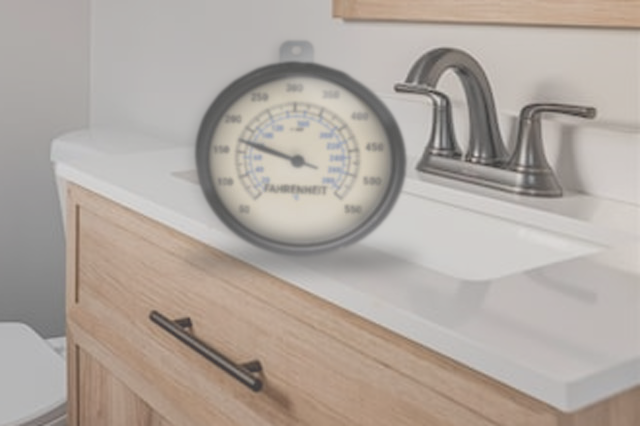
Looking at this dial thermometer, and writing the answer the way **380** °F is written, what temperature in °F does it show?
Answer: **175** °F
